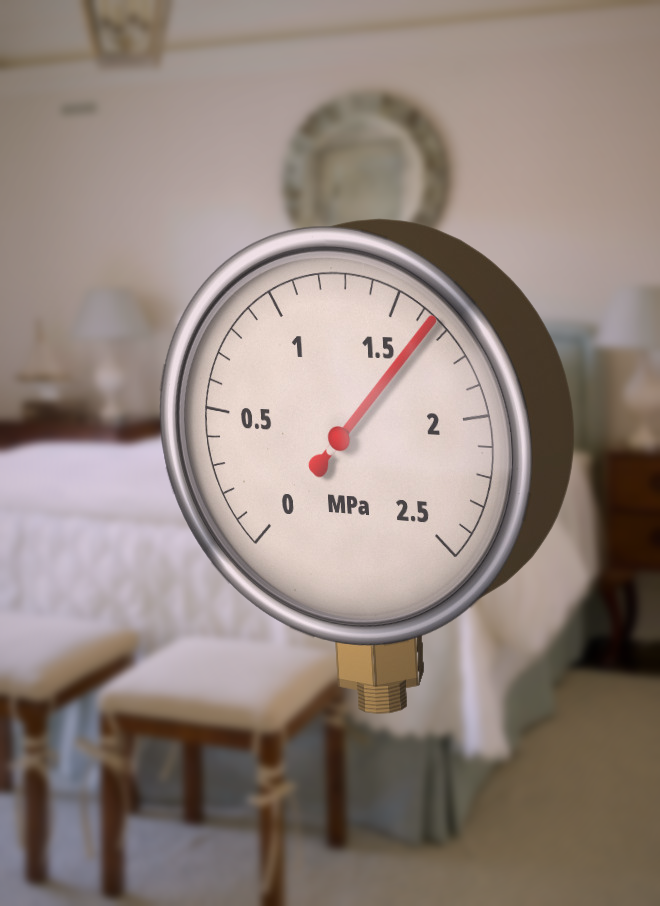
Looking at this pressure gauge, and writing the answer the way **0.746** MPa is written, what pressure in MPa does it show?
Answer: **1.65** MPa
